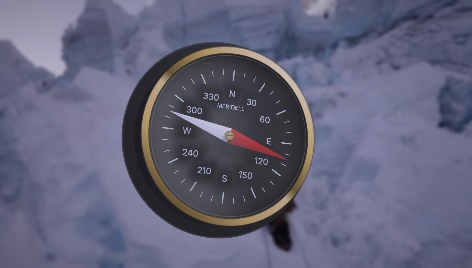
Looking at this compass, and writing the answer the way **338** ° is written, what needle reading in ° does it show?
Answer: **105** °
